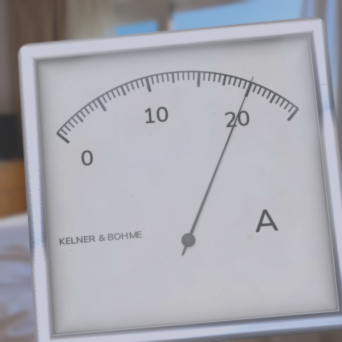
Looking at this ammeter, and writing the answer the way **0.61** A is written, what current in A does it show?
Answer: **20** A
